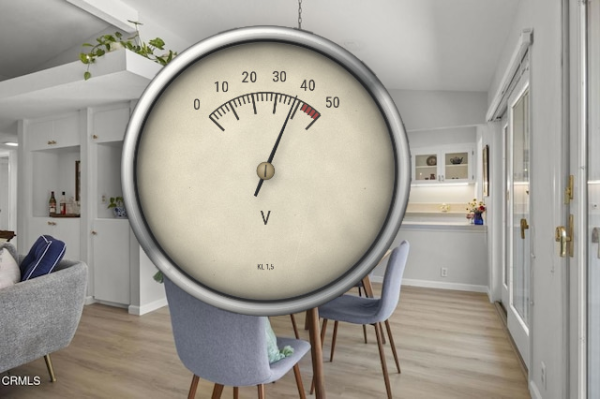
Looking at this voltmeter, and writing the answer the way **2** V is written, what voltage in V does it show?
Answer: **38** V
